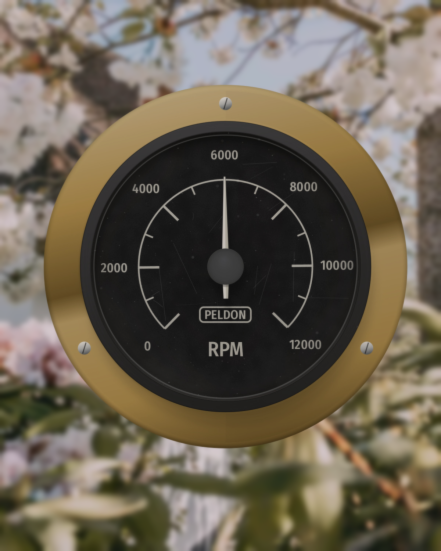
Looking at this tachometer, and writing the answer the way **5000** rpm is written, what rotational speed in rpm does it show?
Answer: **6000** rpm
